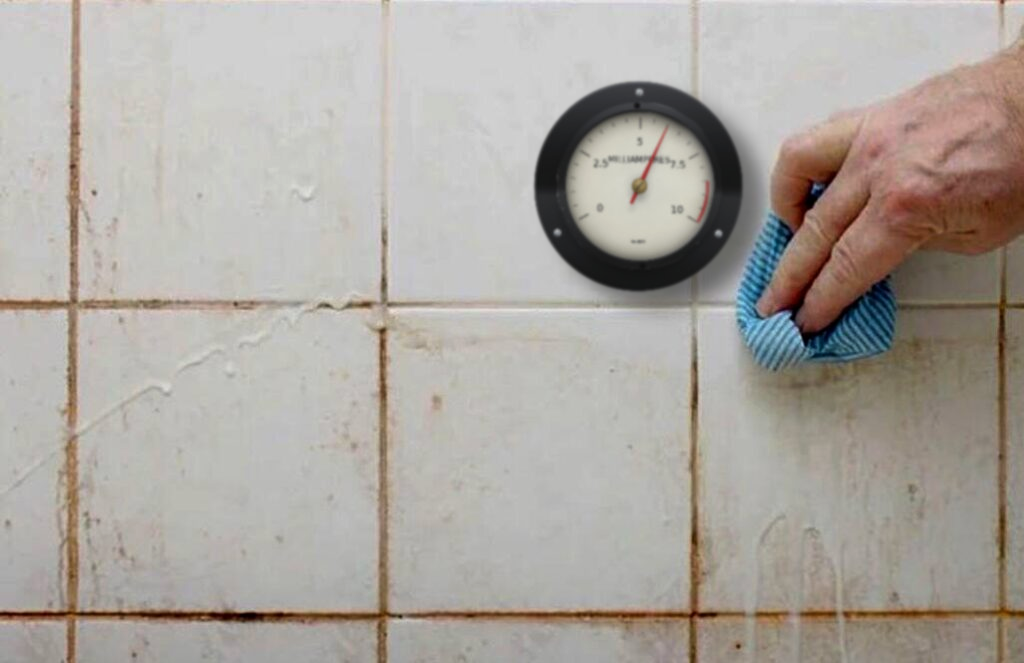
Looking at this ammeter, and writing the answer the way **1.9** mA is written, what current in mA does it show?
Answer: **6** mA
